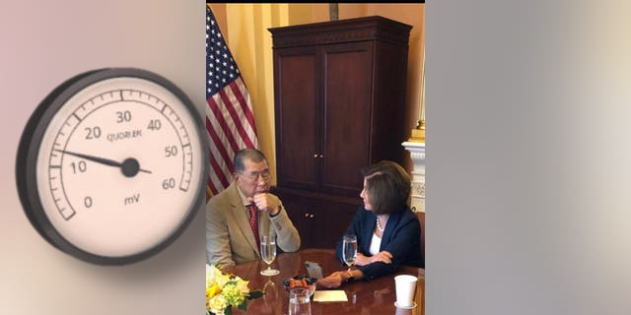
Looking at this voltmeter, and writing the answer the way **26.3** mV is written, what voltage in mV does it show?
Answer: **13** mV
